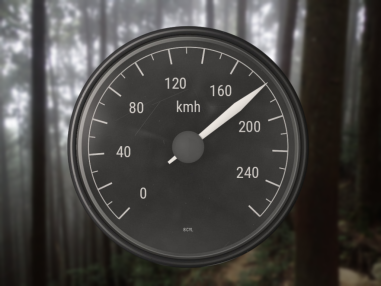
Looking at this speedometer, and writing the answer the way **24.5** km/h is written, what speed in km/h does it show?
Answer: **180** km/h
